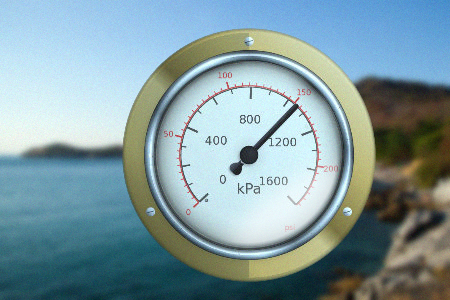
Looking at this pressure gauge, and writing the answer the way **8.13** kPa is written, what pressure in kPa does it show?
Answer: **1050** kPa
